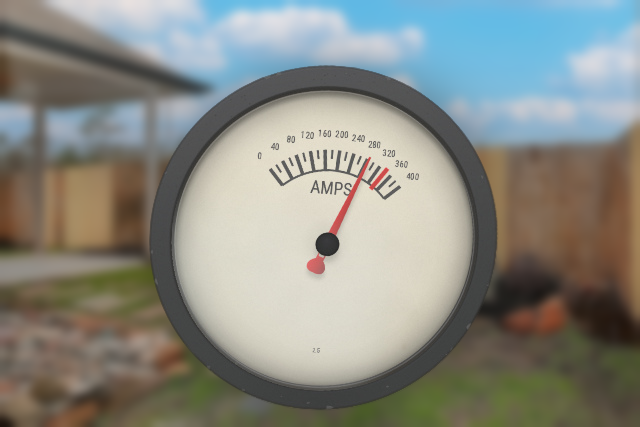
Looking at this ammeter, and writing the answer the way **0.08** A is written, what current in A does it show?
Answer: **280** A
